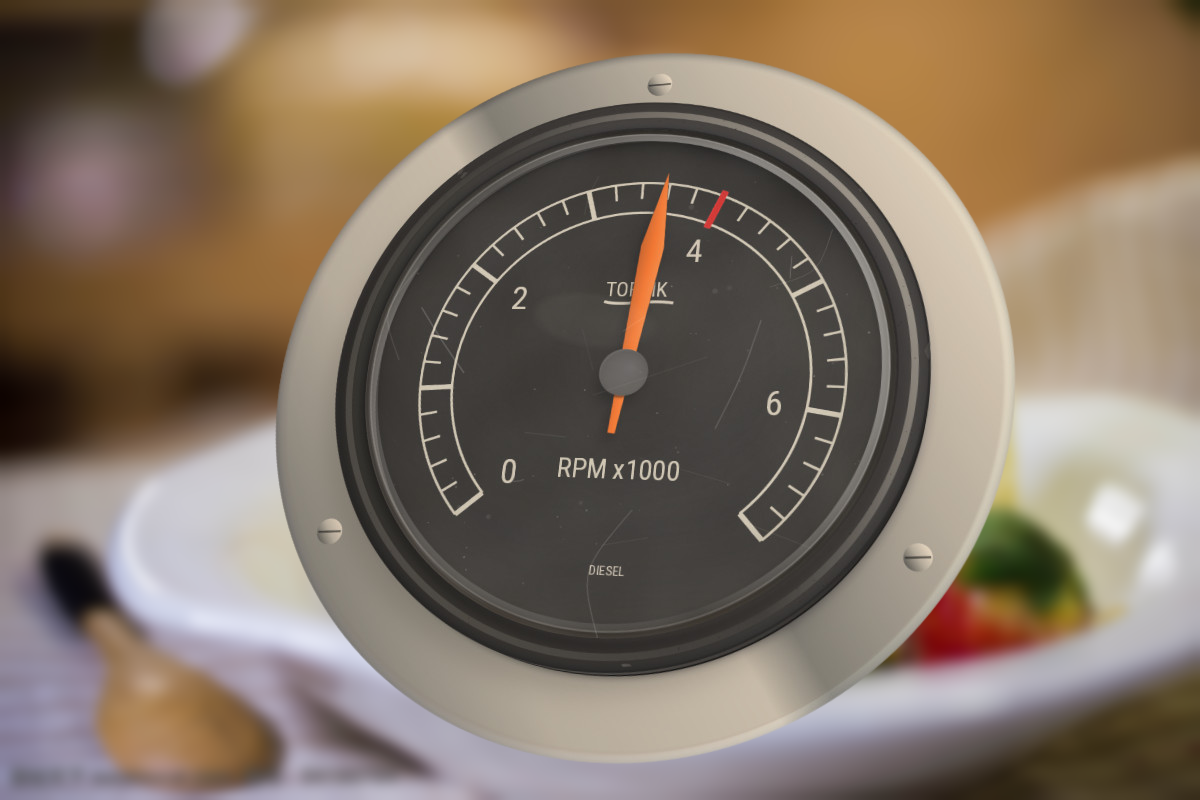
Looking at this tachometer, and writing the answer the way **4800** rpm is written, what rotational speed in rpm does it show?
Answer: **3600** rpm
